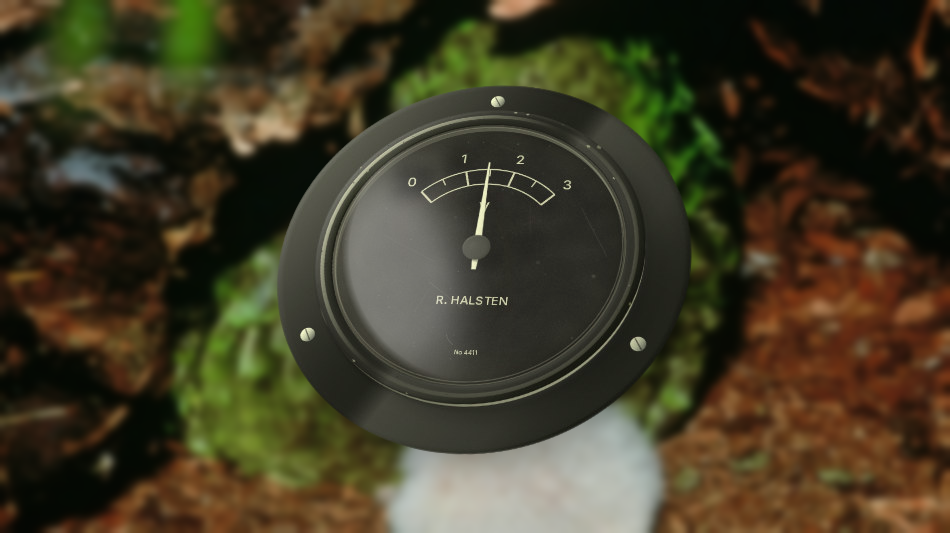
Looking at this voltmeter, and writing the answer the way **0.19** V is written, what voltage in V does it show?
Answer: **1.5** V
